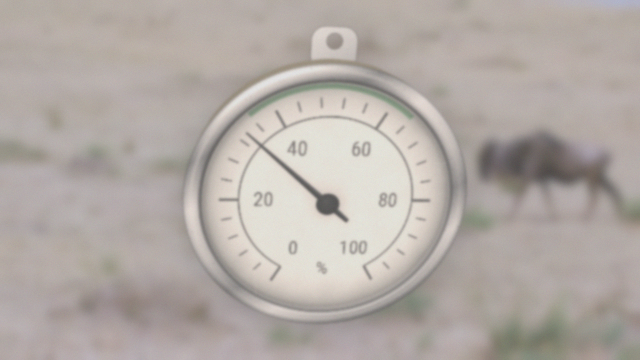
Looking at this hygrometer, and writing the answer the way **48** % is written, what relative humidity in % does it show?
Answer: **34** %
